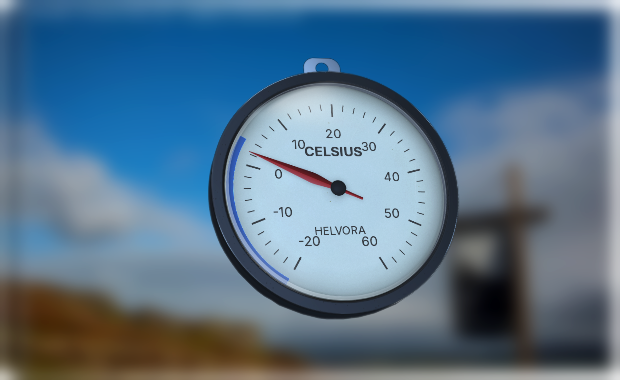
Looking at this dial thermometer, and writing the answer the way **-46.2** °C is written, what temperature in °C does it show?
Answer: **2** °C
